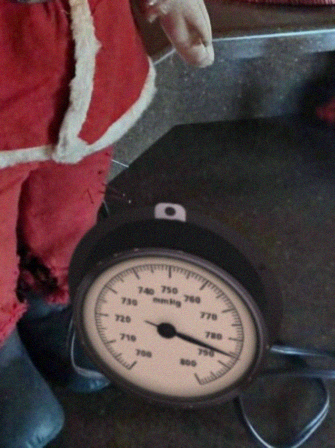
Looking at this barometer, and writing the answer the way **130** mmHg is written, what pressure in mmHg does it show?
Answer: **785** mmHg
